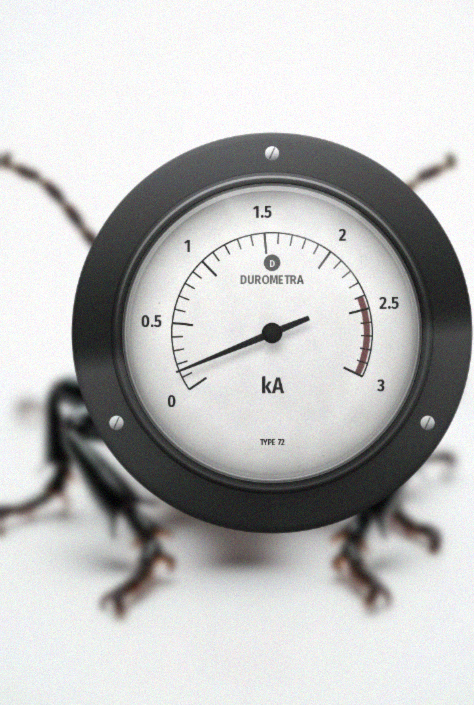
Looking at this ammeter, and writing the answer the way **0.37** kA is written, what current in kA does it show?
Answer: **0.15** kA
